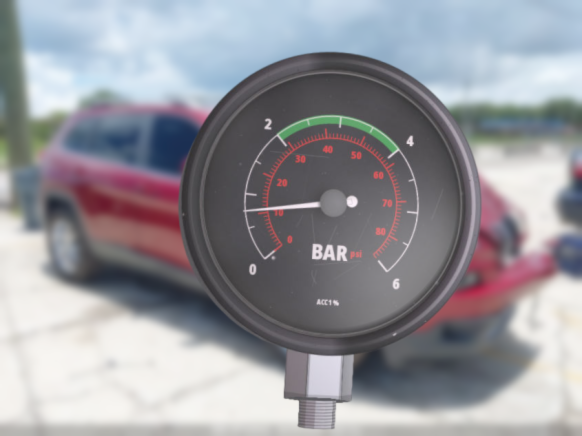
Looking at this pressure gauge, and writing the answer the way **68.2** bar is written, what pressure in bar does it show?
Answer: **0.75** bar
